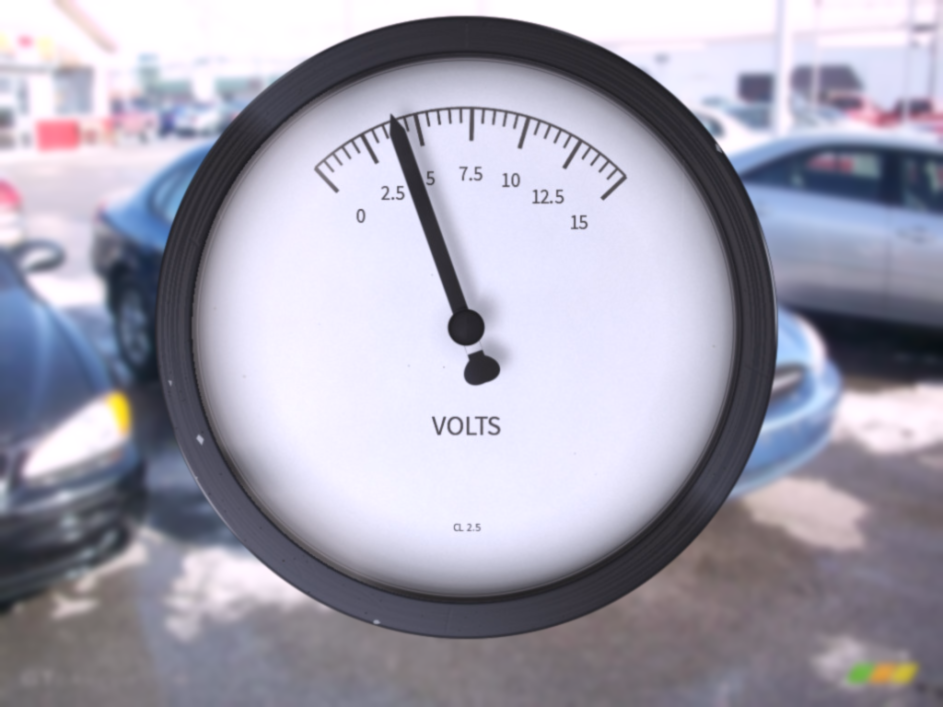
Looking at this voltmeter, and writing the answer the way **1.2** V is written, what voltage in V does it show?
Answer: **4** V
